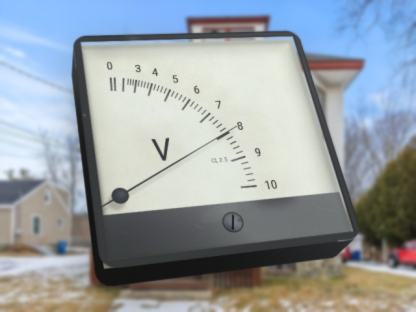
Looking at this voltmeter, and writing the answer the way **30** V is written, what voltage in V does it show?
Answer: **8** V
